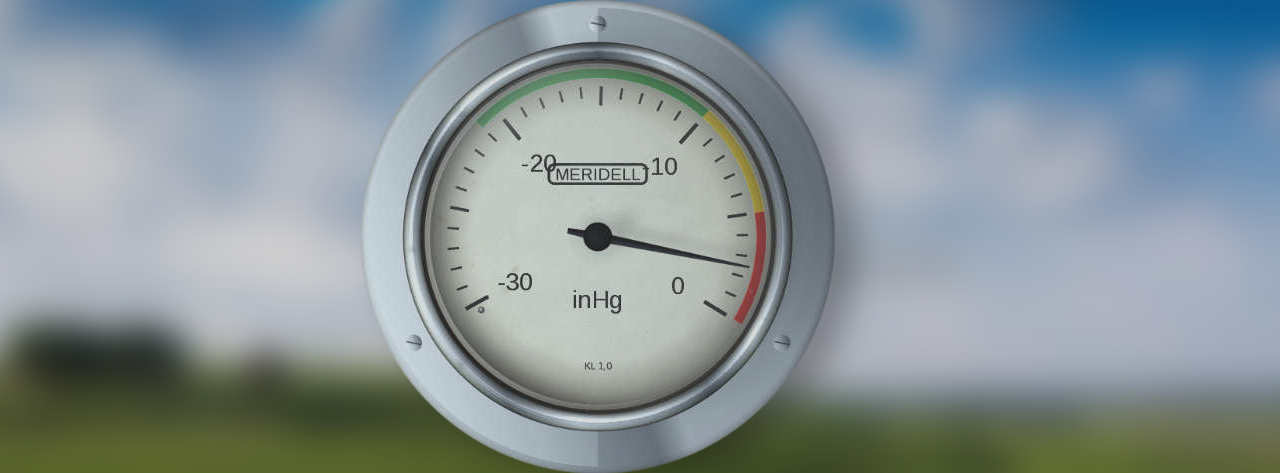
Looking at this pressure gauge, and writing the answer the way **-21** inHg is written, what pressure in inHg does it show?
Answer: **-2.5** inHg
